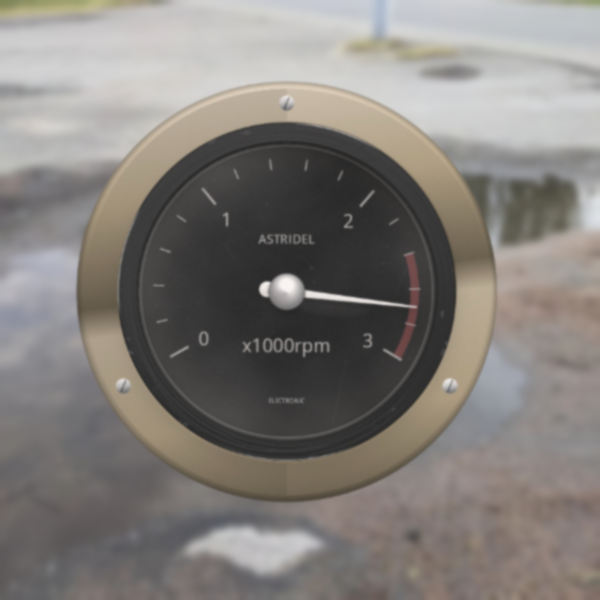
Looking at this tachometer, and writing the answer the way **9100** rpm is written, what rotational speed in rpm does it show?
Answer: **2700** rpm
